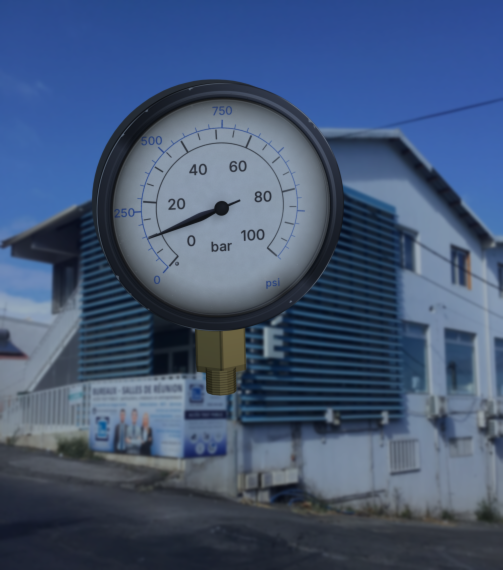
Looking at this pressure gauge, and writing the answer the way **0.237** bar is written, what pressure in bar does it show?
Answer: **10** bar
